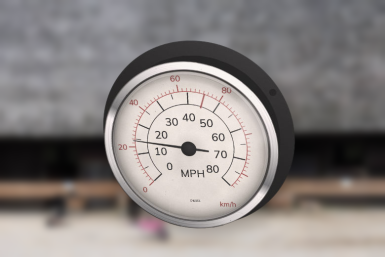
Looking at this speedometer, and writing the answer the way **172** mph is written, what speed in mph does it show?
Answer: **15** mph
